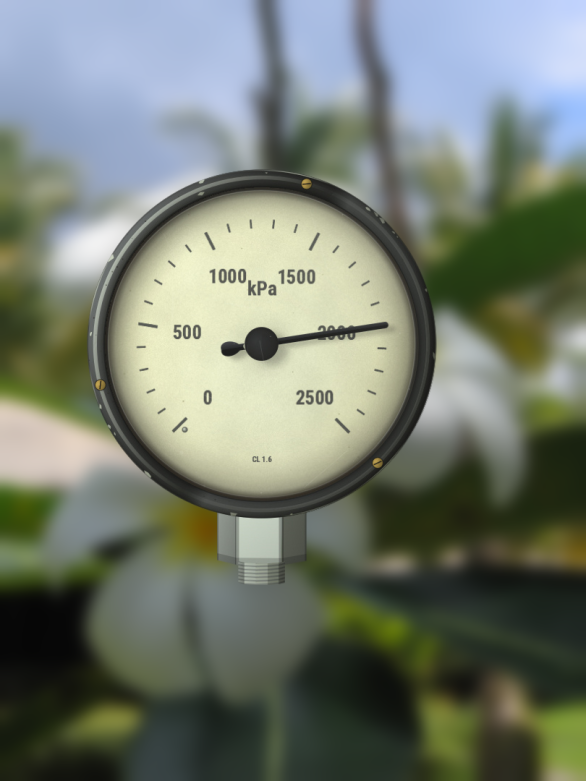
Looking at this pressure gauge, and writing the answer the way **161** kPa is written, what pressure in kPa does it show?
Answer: **2000** kPa
